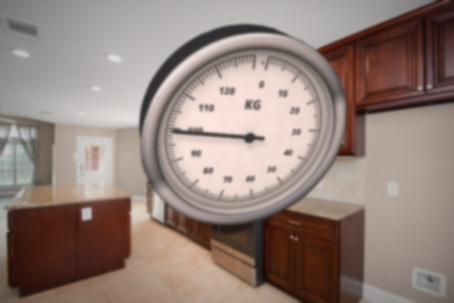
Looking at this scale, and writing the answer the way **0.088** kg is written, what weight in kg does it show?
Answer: **100** kg
